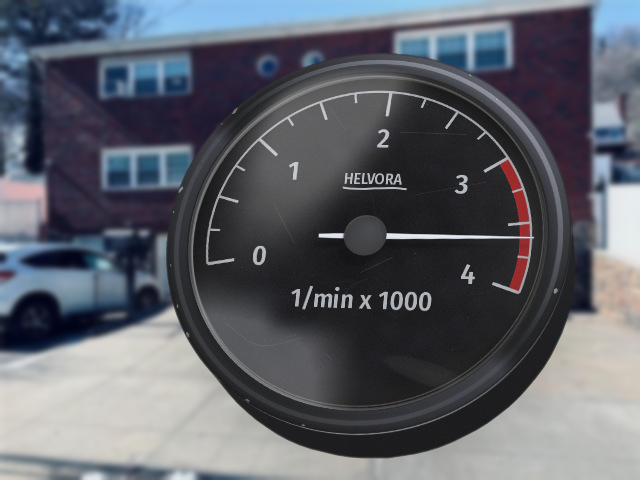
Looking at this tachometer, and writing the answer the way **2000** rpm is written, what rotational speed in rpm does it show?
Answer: **3625** rpm
